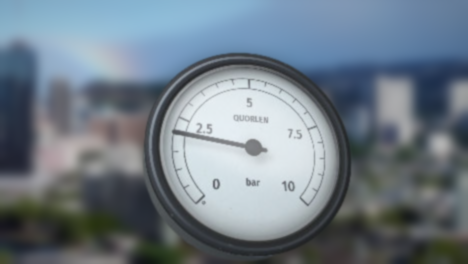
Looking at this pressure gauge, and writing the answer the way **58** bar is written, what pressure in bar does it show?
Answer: **2** bar
